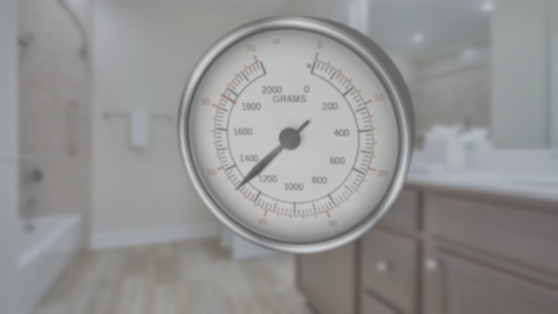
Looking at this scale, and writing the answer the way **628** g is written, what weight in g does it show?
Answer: **1300** g
